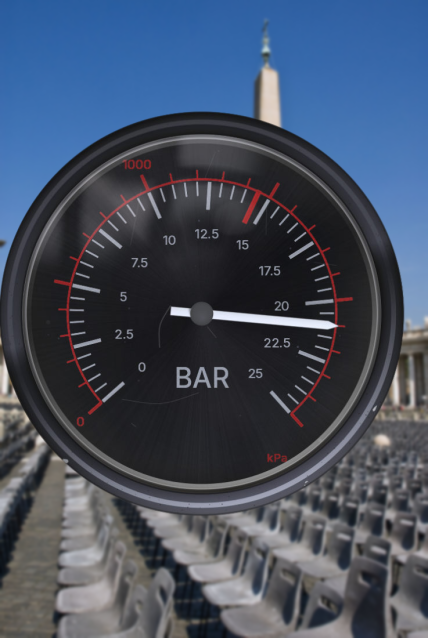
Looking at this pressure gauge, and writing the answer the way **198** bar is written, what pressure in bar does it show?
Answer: **21** bar
